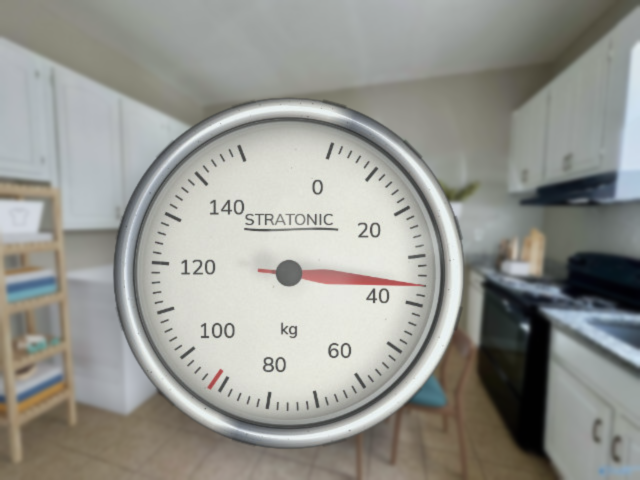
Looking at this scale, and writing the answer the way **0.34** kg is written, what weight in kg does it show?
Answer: **36** kg
